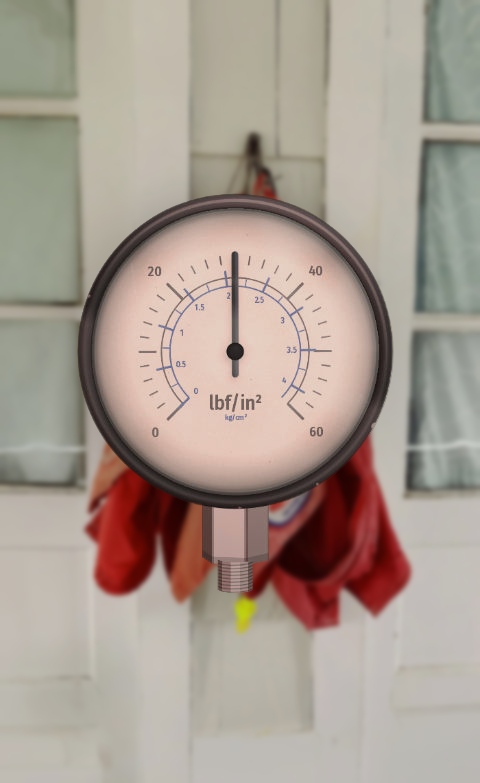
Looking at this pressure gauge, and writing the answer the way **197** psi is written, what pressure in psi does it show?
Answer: **30** psi
